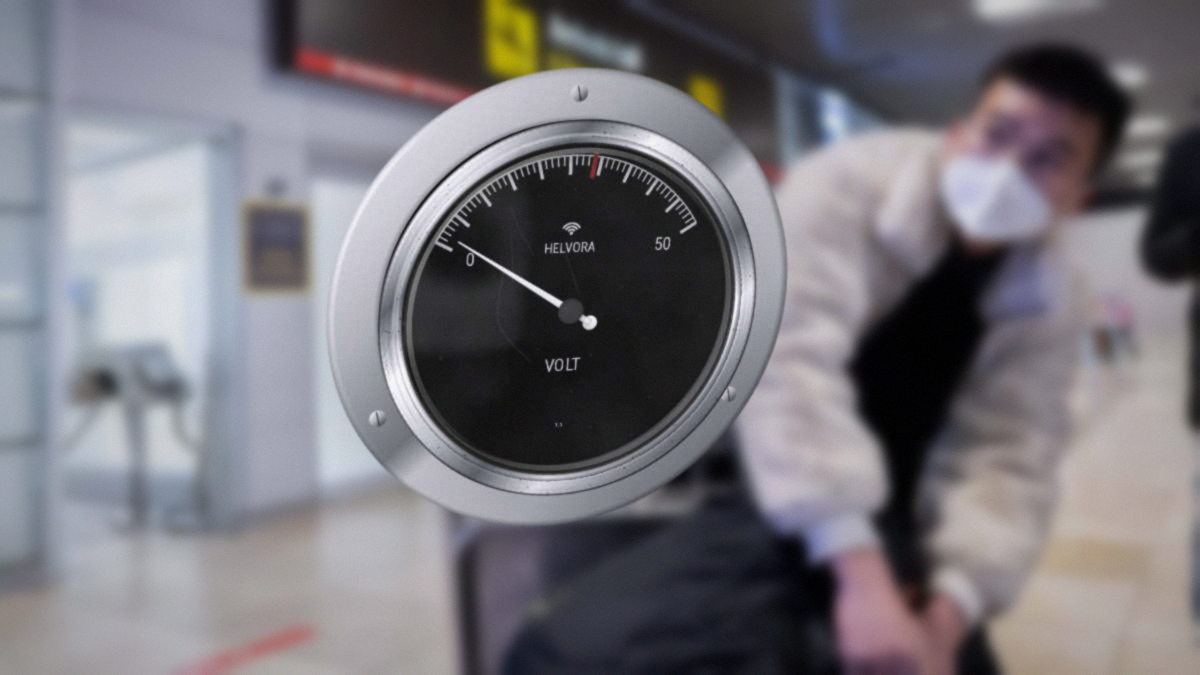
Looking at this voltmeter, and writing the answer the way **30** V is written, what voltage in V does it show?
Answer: **2** V
